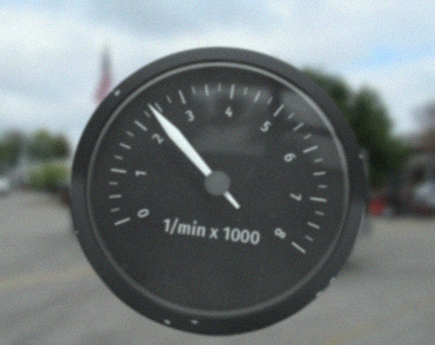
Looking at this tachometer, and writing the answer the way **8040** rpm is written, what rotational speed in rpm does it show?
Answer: **2375** rpm
